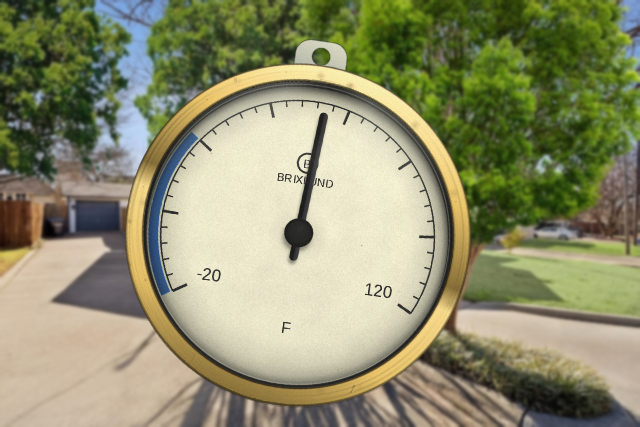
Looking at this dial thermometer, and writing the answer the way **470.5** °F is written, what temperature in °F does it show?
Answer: **54** °F
